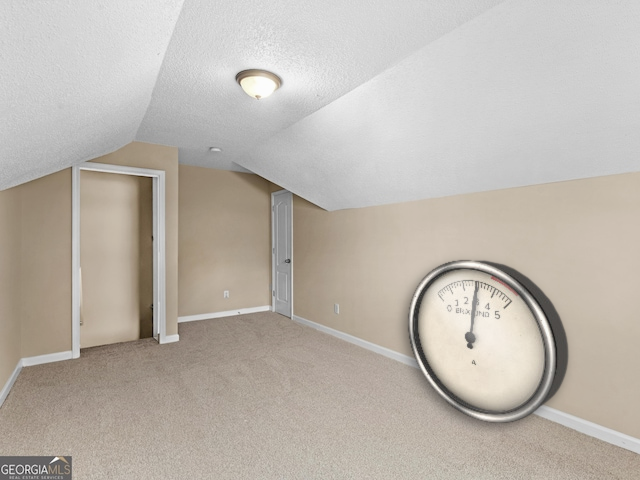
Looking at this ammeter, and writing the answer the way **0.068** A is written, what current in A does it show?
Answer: **3** A
